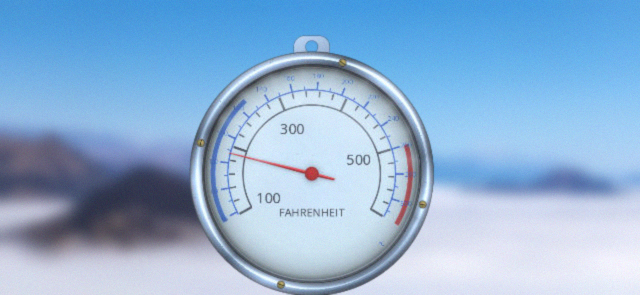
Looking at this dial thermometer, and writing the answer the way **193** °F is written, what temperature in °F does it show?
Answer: **190** °F
